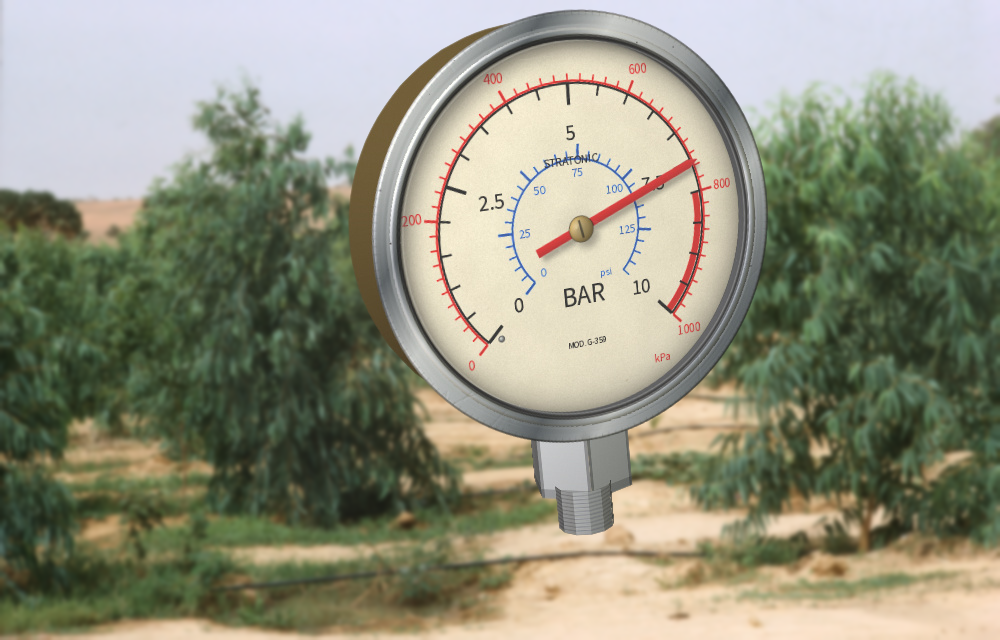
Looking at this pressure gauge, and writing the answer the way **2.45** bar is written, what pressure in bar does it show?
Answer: **7.5** bar
